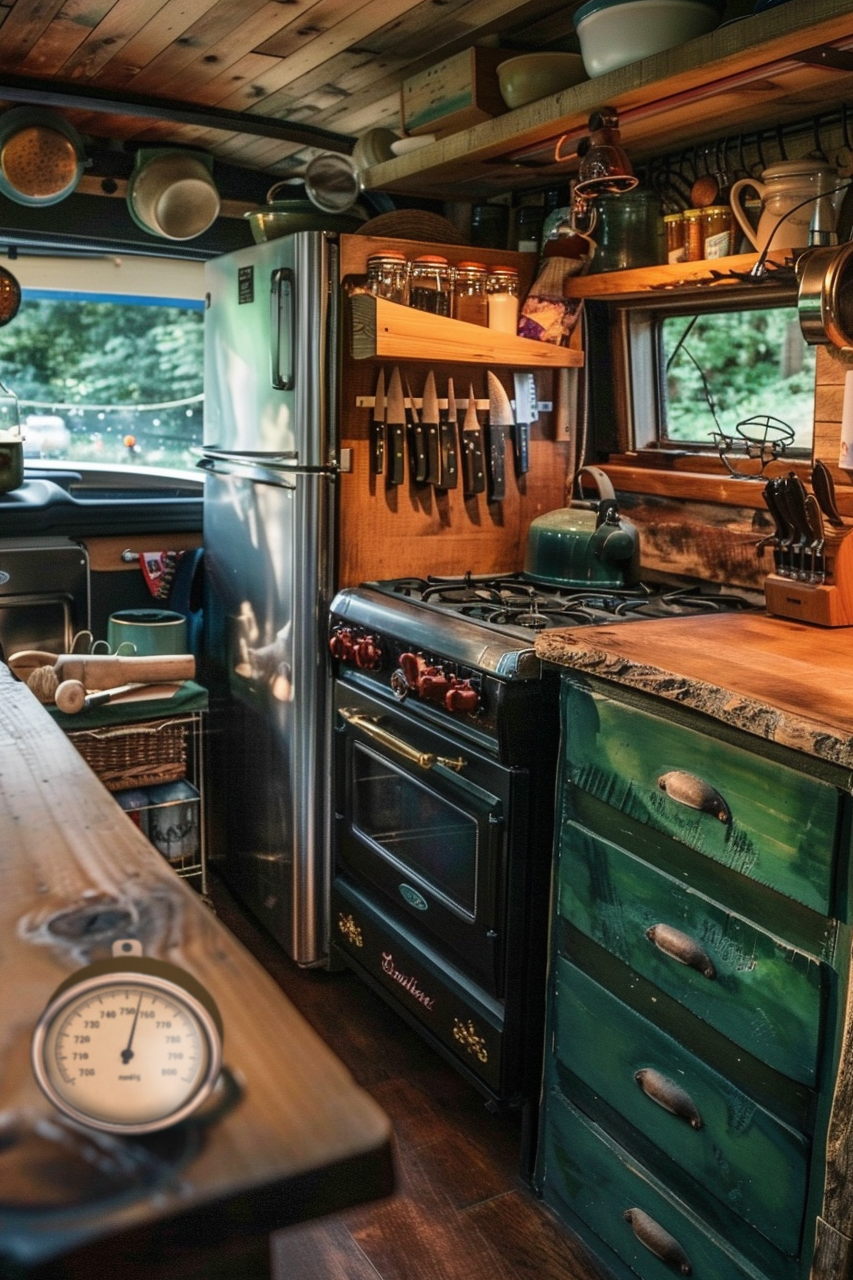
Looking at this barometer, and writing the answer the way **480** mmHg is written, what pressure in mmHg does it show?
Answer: **755** mmHg
